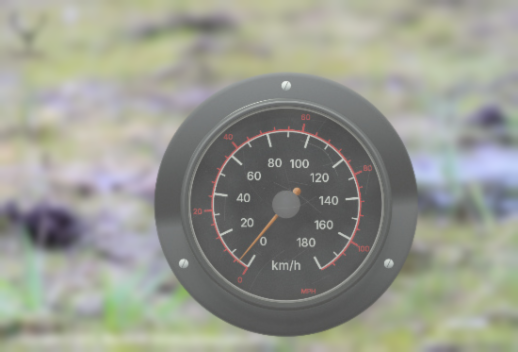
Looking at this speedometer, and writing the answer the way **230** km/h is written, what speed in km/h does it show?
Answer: **5** km/h
